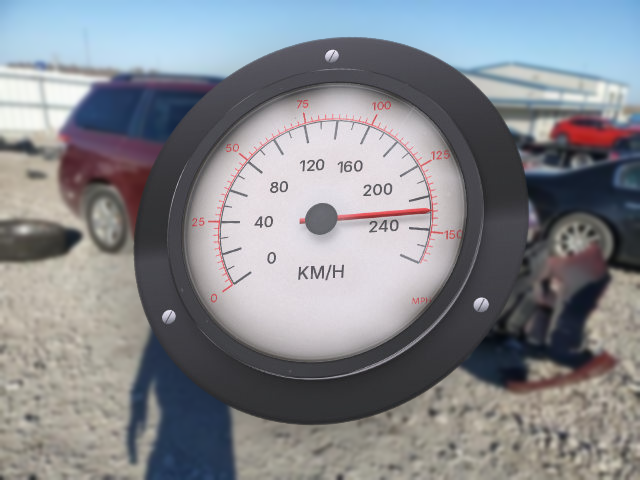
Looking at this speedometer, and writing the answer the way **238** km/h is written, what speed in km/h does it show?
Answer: **230** km/h
